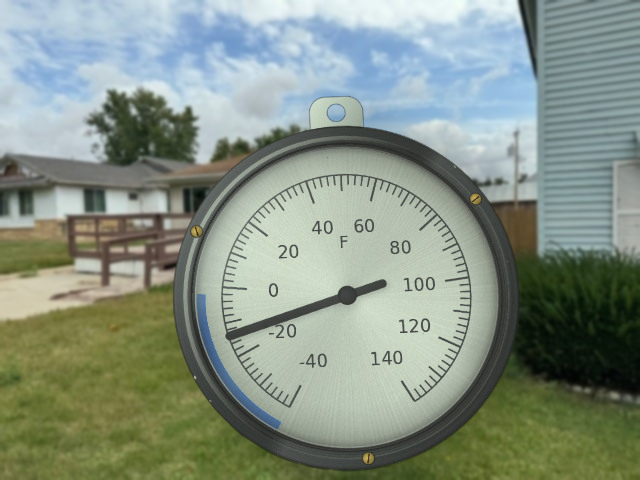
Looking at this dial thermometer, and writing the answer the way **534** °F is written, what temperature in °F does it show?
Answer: **-14** °F
